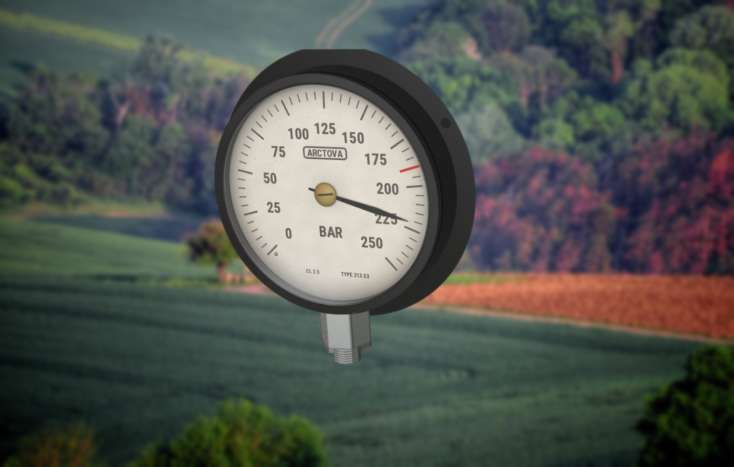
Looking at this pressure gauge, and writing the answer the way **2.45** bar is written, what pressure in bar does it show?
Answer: **220** bar
